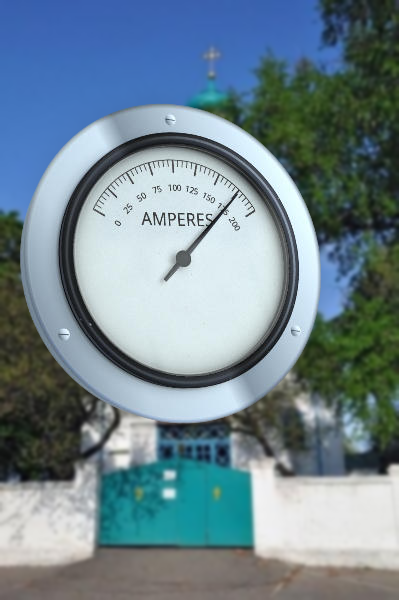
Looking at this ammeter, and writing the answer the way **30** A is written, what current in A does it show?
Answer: **175** A
